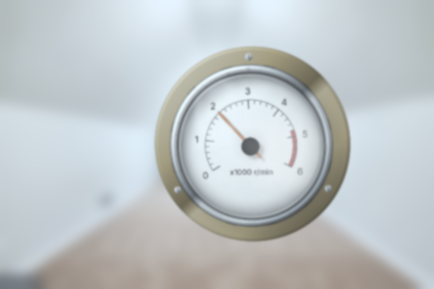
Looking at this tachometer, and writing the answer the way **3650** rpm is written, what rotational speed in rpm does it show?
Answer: **2000** rpm
